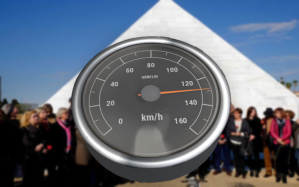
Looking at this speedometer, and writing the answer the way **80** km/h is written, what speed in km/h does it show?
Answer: **130** km/h
